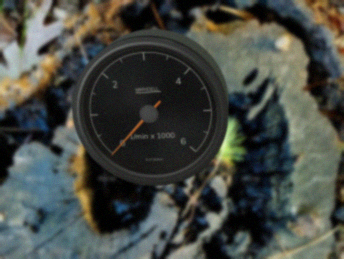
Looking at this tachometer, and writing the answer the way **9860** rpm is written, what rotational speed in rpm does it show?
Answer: **0** rpm
